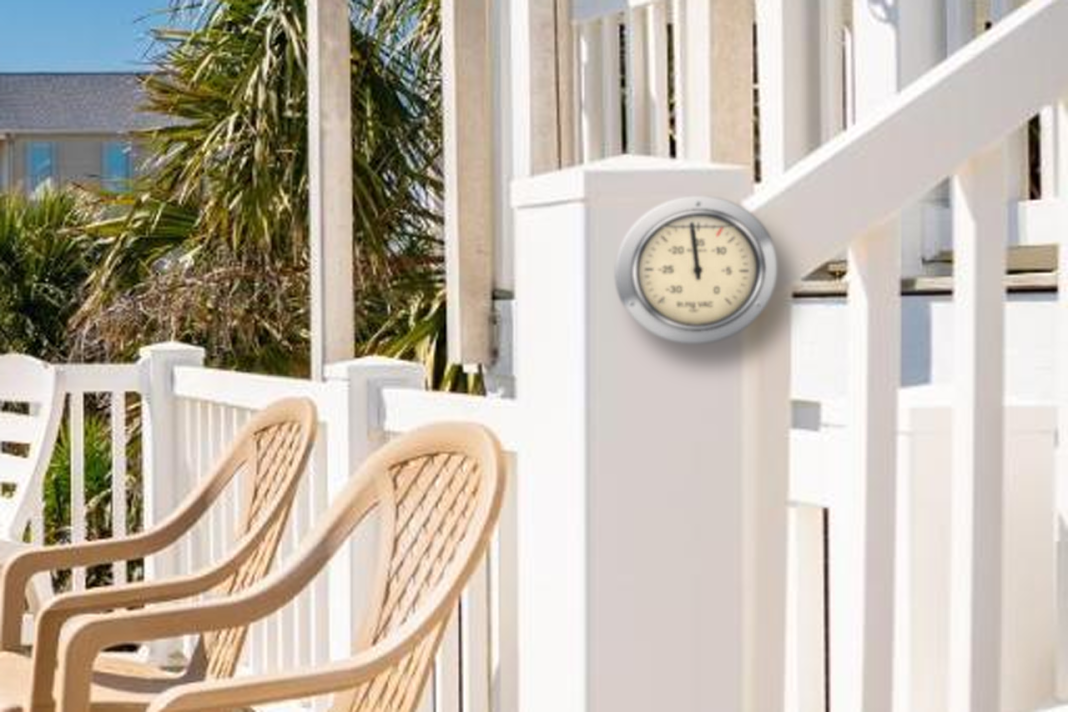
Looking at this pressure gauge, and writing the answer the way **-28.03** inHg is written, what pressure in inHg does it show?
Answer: **-16** inHg
